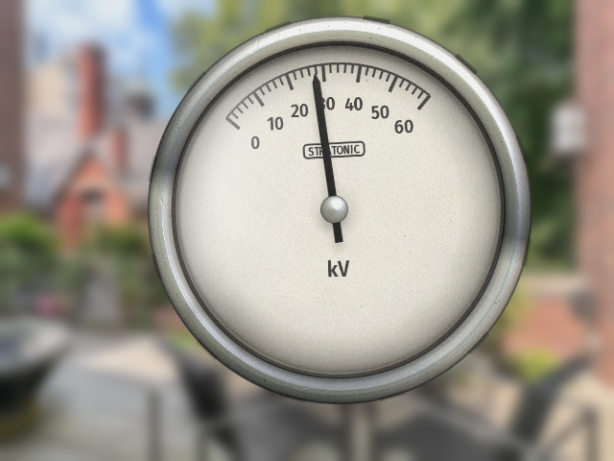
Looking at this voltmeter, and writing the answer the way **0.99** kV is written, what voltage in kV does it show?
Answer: **28** kV
